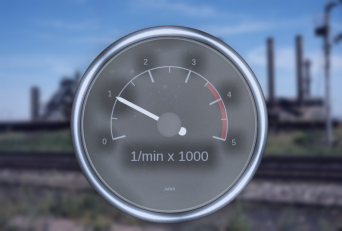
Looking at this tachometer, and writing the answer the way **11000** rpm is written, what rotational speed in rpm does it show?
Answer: **1000** rpm
